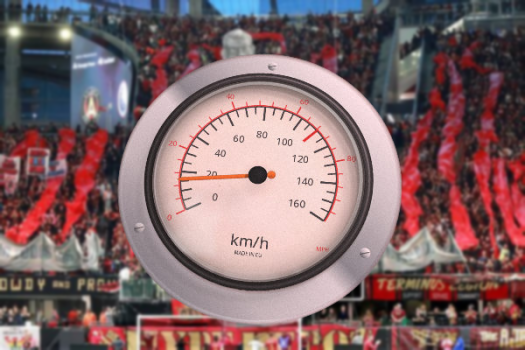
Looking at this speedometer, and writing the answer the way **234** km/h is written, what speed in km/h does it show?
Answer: **15** km/h
